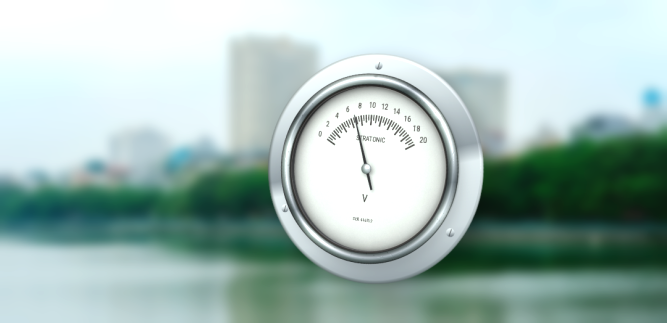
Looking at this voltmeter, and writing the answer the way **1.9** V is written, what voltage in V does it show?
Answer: **7** V
